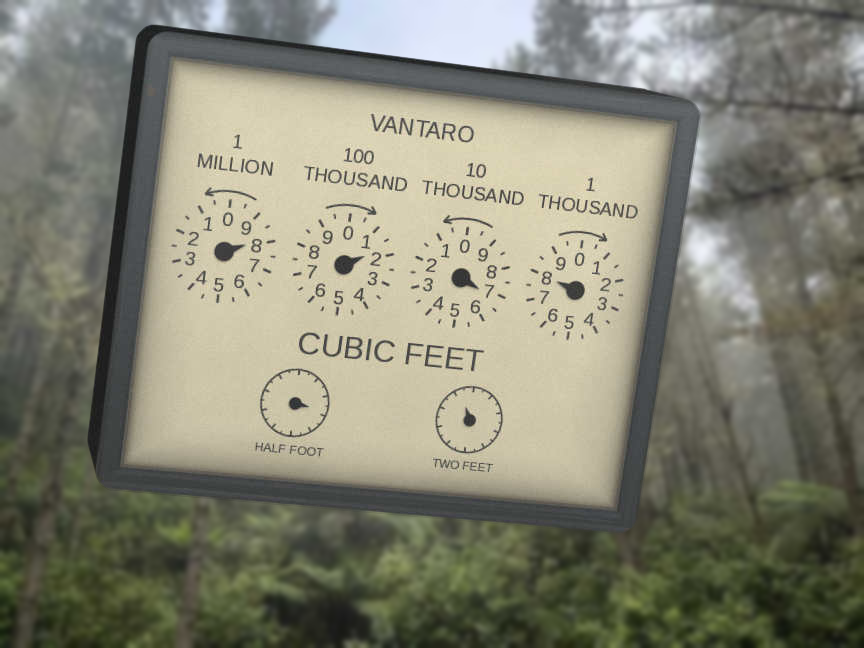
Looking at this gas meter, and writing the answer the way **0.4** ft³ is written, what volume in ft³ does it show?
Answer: **816800** ft³
